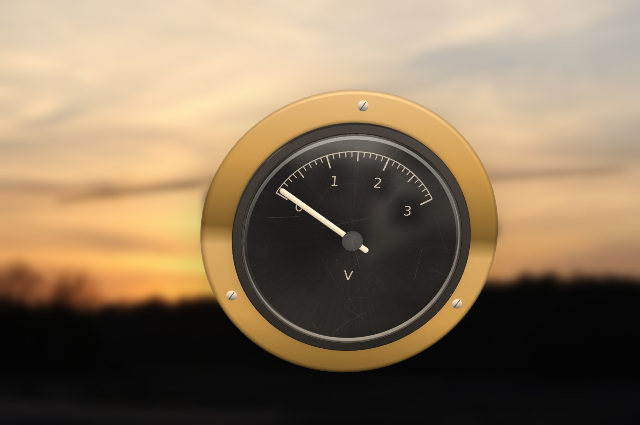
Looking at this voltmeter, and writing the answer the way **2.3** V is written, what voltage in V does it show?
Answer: **0.1** V
